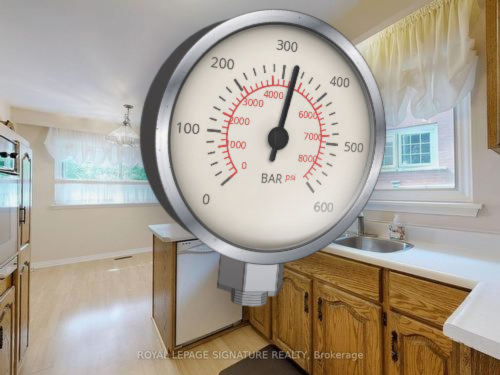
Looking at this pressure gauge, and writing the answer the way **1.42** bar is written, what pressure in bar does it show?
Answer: **320** bar
